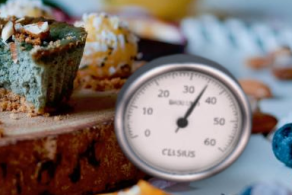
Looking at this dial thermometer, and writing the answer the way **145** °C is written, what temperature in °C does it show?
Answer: **35** °C
